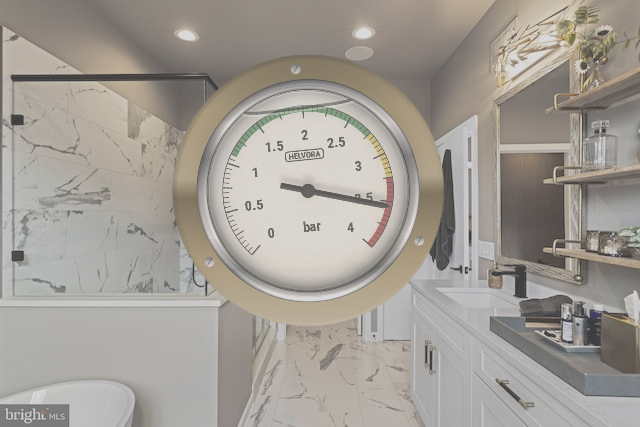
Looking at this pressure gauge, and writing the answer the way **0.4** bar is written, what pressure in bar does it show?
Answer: **3.55** bar
